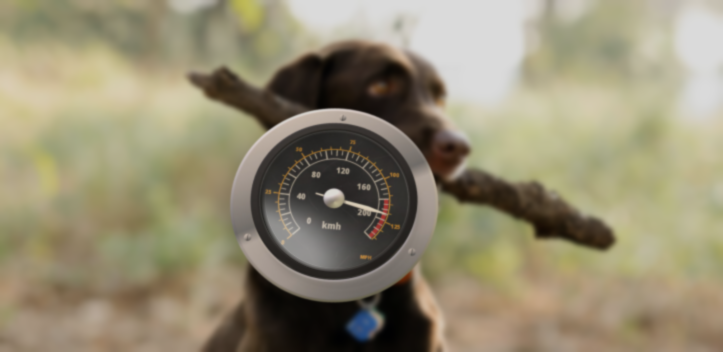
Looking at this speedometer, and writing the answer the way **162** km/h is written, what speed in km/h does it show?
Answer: **195** km/h
